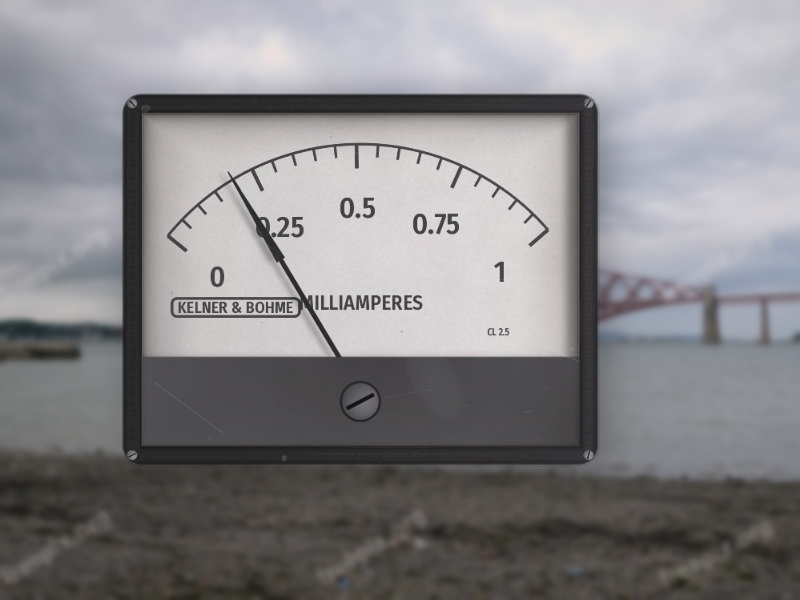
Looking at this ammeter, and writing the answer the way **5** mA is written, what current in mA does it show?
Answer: **0.2** mA
